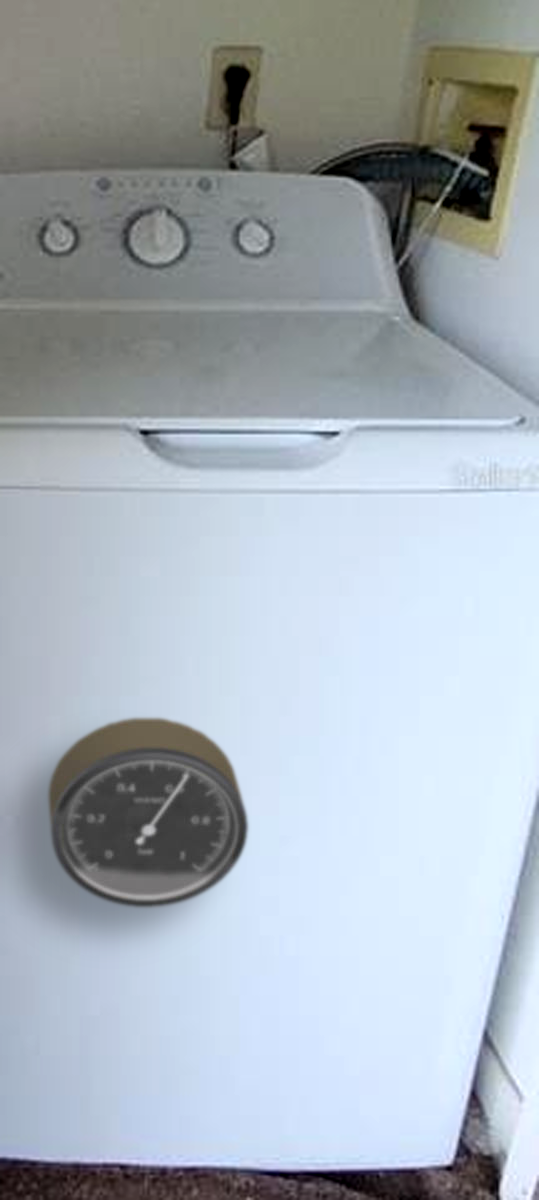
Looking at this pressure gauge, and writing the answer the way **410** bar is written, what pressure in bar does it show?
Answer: **0.6** bar
